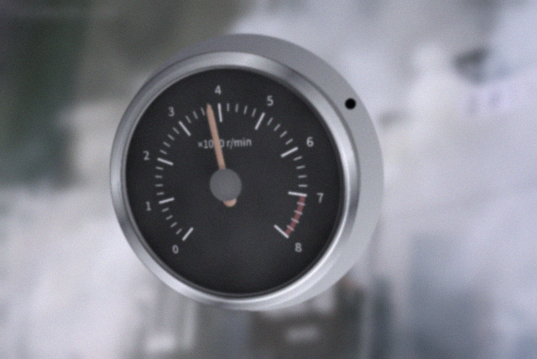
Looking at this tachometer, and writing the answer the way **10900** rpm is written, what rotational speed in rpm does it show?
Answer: **3800** rpm
